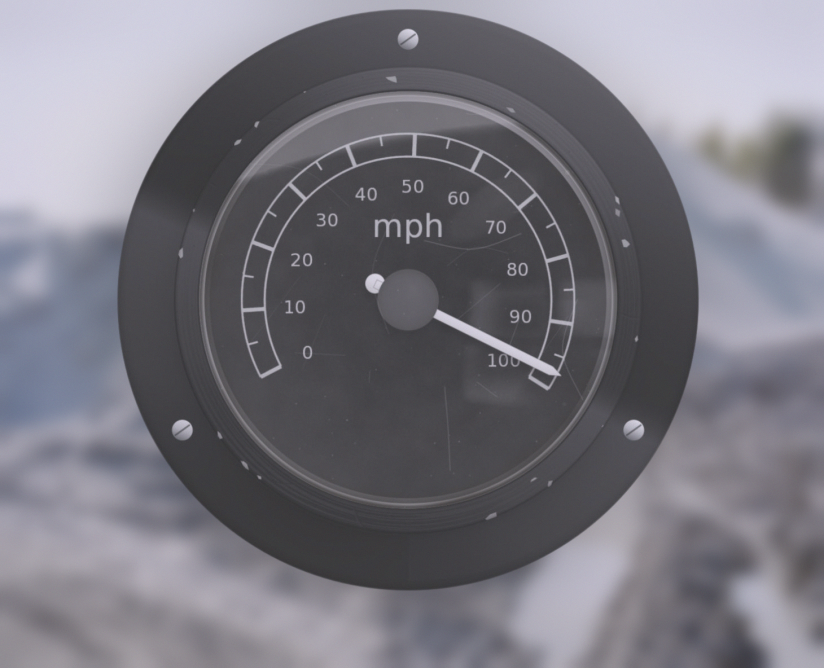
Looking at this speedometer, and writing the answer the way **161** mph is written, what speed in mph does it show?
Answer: **97.5** mph
